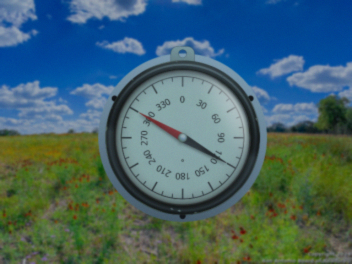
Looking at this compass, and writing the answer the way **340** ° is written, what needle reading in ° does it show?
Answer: **300** °
